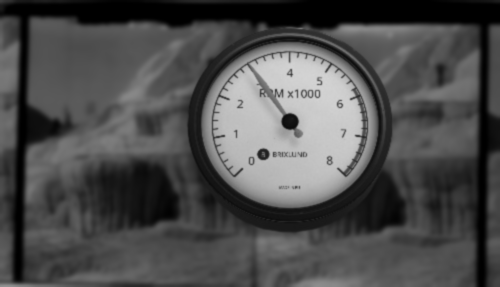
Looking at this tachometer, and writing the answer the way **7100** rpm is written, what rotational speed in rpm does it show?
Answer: **3000** rpm
